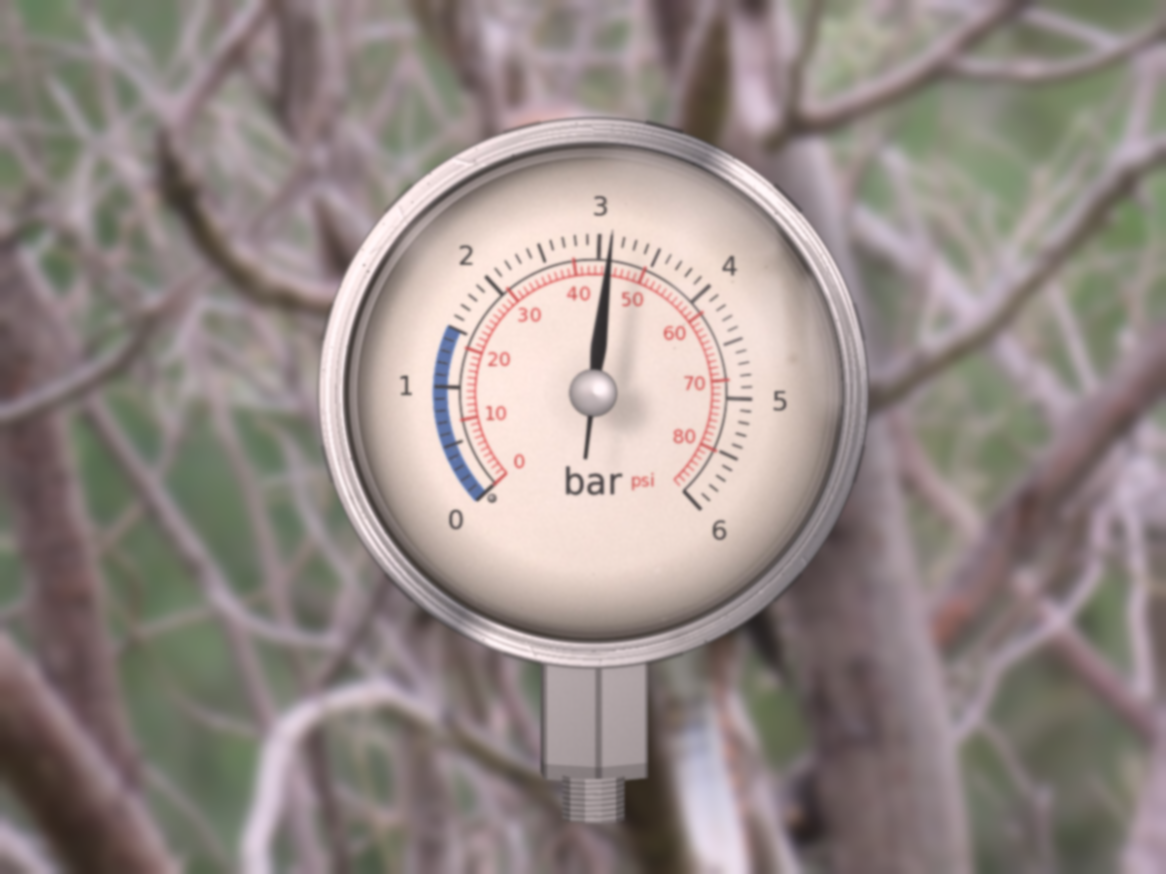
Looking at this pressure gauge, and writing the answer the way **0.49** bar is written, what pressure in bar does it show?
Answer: **3.1** bar
